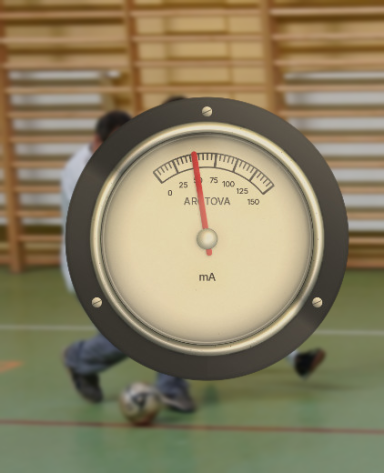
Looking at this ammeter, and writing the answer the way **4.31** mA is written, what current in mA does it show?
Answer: **50** mA
